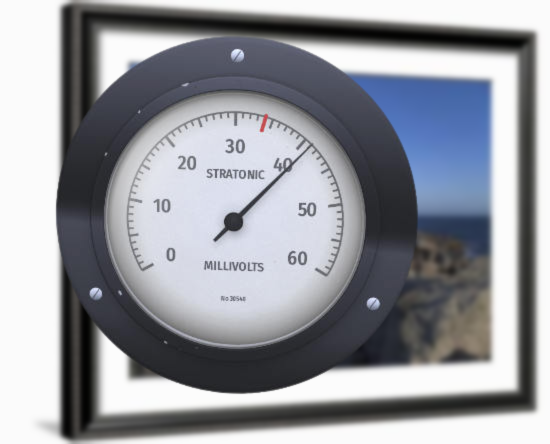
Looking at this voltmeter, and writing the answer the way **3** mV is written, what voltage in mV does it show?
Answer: **41** mV
